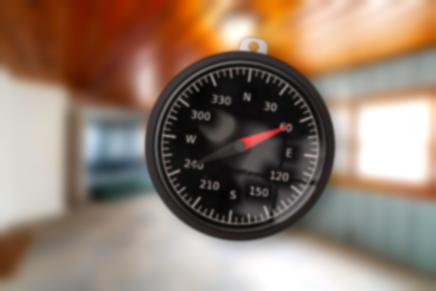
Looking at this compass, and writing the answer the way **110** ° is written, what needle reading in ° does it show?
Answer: **60** °
